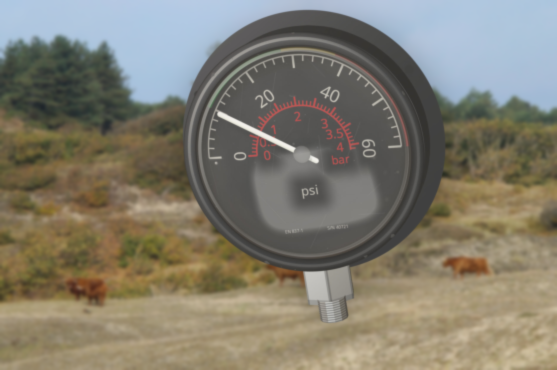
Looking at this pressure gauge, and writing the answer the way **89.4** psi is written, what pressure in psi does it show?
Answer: **10** psi
